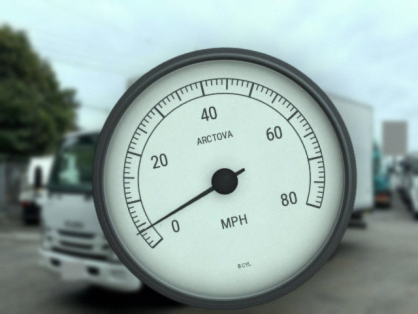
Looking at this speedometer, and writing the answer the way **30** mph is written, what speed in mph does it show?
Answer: **4** mph
